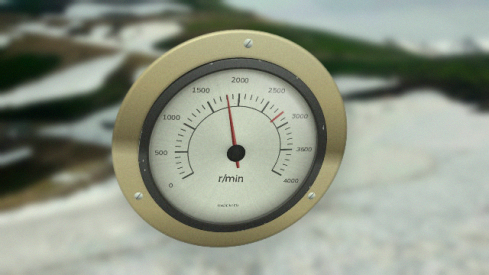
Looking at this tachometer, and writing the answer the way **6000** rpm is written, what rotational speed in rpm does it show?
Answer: **1800** rpm
